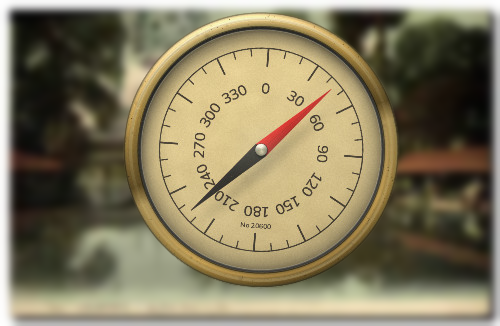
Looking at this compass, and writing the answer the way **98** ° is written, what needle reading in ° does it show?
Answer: **45** °
